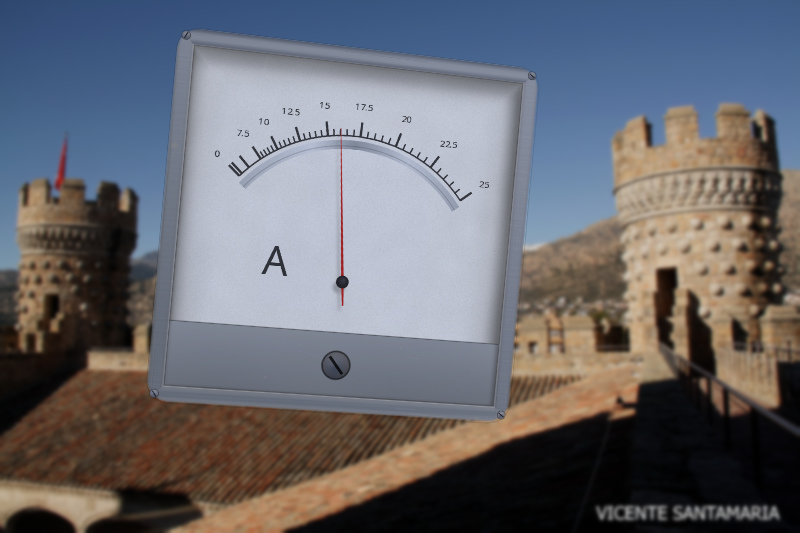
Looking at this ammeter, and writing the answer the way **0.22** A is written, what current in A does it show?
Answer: **16** A
